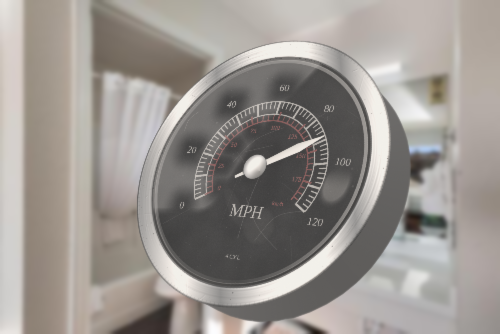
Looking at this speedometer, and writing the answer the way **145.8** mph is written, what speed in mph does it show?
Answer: **90** mph
